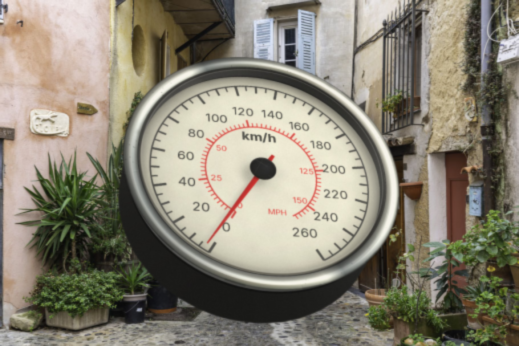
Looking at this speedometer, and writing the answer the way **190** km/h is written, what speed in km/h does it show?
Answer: **2.5** km/h
